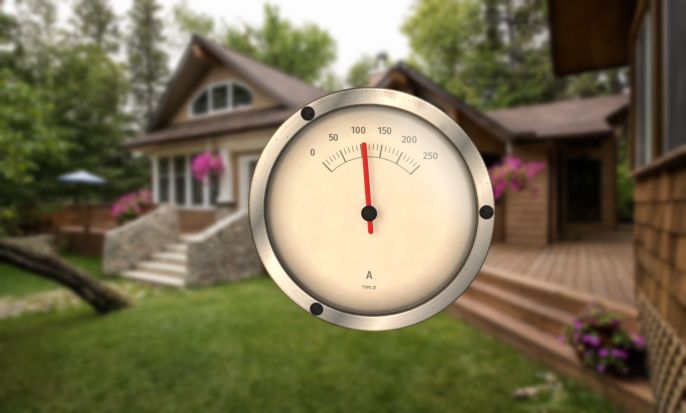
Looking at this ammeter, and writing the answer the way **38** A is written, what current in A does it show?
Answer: **110** A
